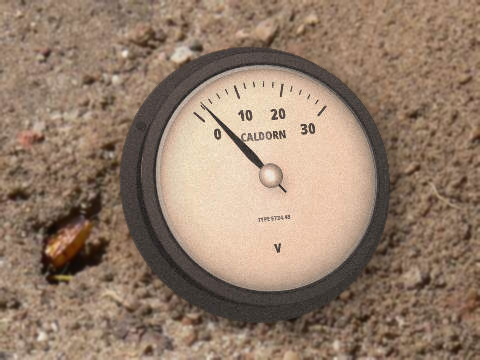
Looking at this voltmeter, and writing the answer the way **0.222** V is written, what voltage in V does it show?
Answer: **2** V
